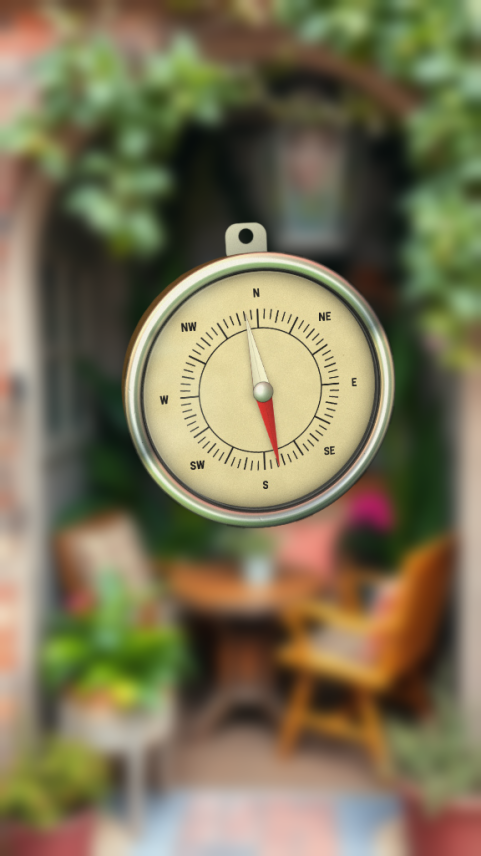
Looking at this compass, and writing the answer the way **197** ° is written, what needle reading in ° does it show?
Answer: **170** °
